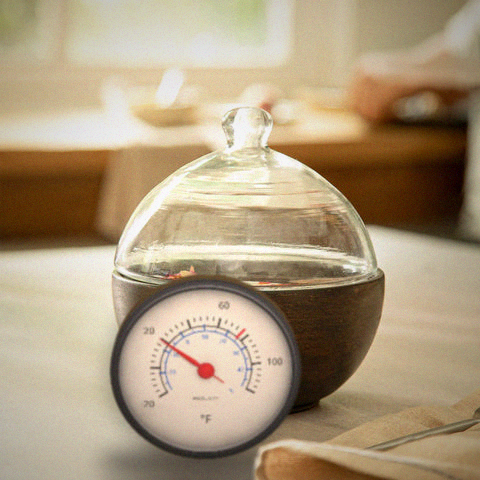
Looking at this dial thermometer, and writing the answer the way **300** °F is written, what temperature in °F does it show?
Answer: **20** °F
